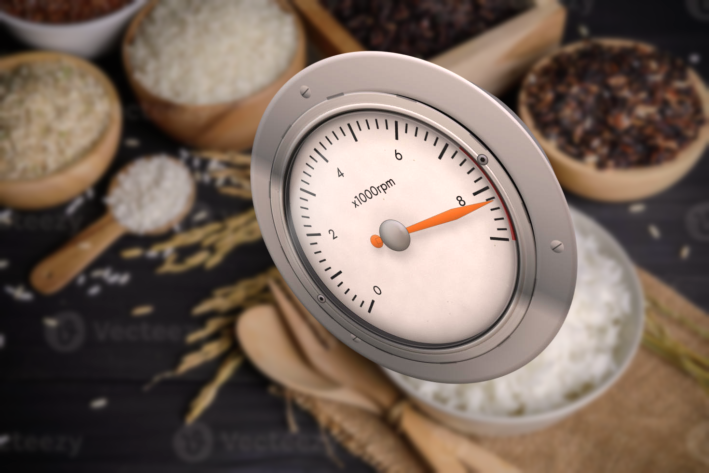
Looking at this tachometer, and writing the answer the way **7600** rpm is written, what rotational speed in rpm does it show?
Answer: **8200** rpm
